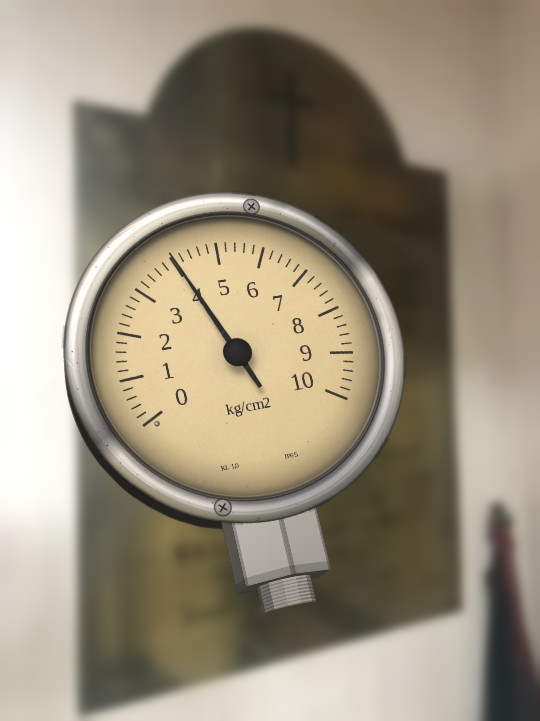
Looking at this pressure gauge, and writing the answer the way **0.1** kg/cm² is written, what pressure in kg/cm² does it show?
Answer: **4** kg/cm²
